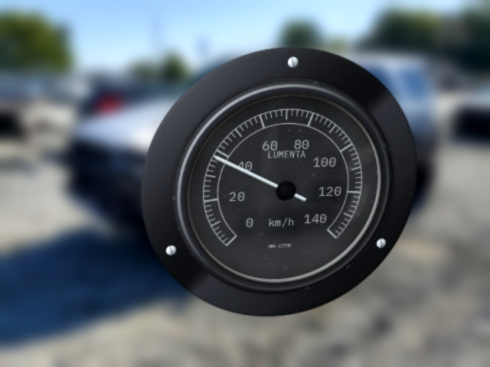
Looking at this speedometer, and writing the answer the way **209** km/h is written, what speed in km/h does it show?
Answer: **38** km/h
